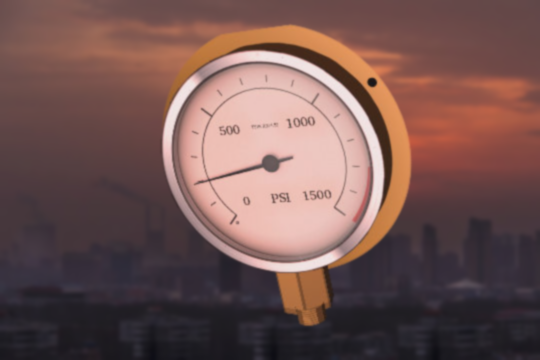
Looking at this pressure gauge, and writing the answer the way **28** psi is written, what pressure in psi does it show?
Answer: **200** psi
